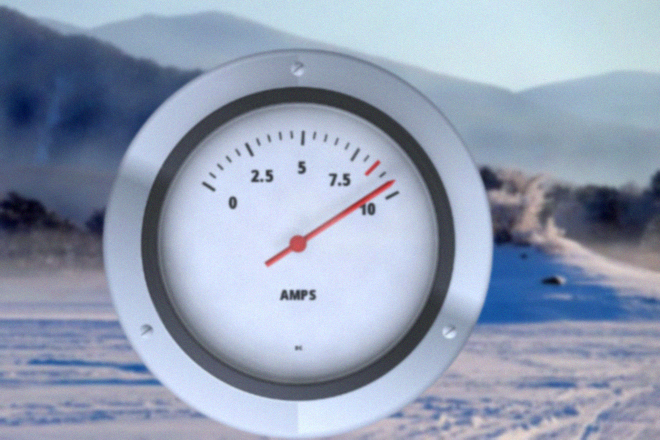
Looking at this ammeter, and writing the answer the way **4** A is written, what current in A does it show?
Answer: **9.5** A
